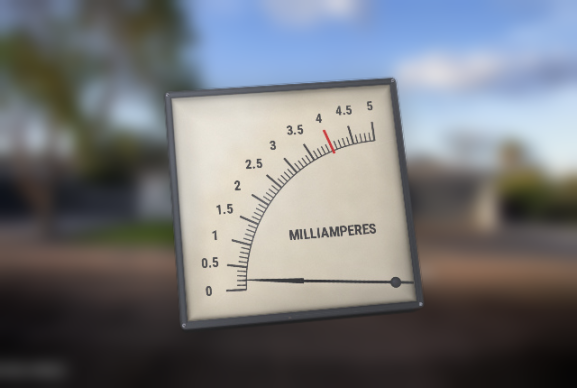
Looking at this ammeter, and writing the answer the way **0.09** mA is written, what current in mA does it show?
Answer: **0.2** mA
